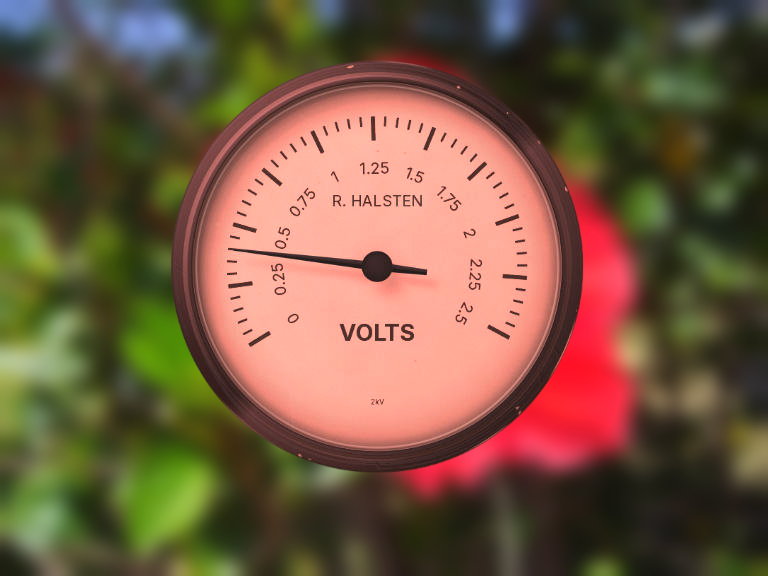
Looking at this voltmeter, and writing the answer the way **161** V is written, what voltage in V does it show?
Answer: **0.4** V
